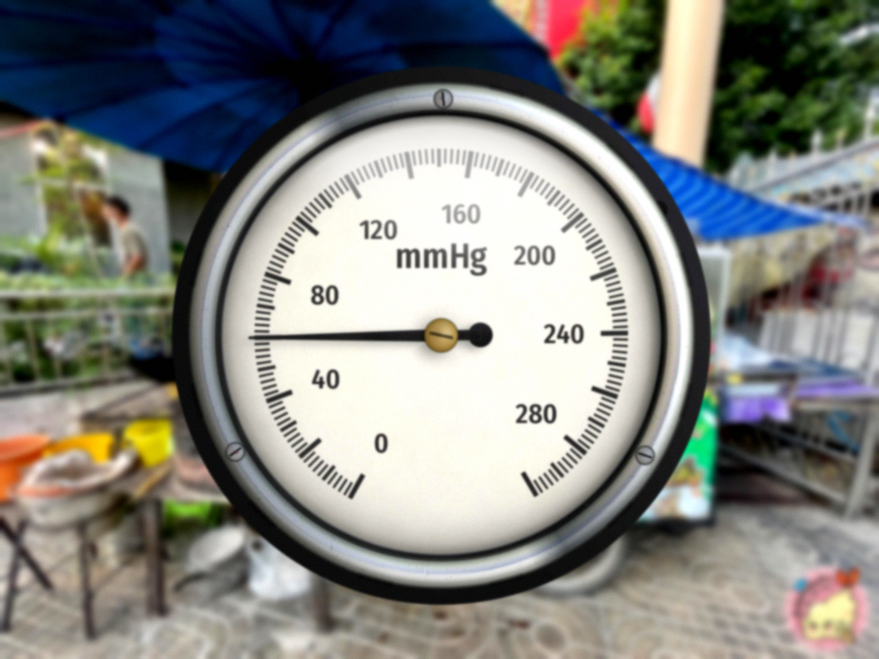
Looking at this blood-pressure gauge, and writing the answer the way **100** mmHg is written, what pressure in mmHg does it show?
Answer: **60** mmHg
